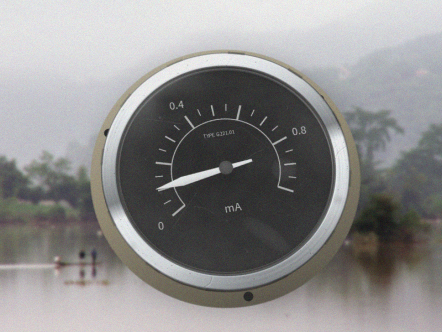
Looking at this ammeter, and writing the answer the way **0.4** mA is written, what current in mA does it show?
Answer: **0.1** mA
